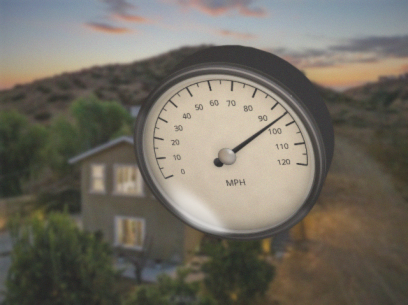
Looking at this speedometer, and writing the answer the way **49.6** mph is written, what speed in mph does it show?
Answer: **95** mph
